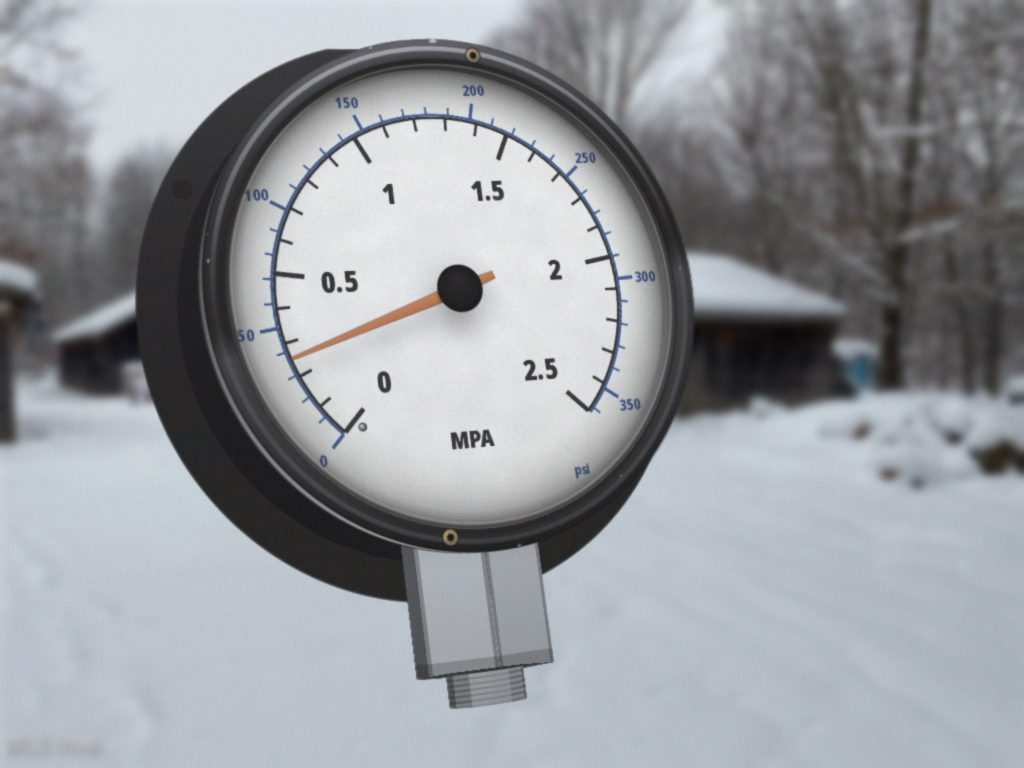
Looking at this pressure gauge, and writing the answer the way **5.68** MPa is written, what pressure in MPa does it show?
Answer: **0.25** MPa
